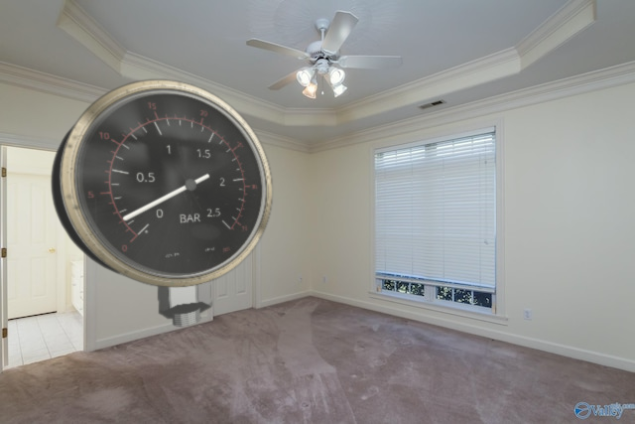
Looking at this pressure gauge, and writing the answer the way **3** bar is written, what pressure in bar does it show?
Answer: **0.15** bar
